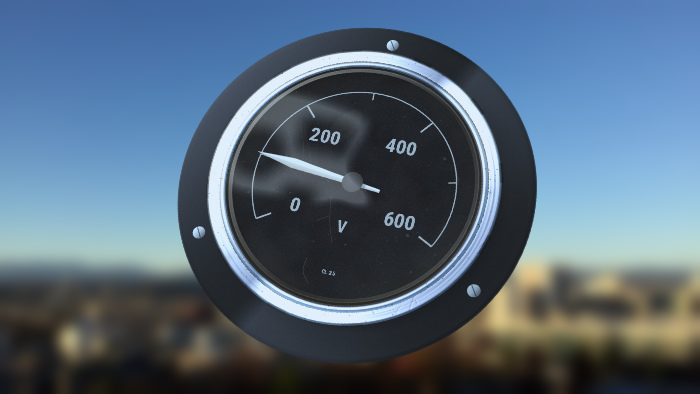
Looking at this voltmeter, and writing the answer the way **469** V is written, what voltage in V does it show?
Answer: **100** V
